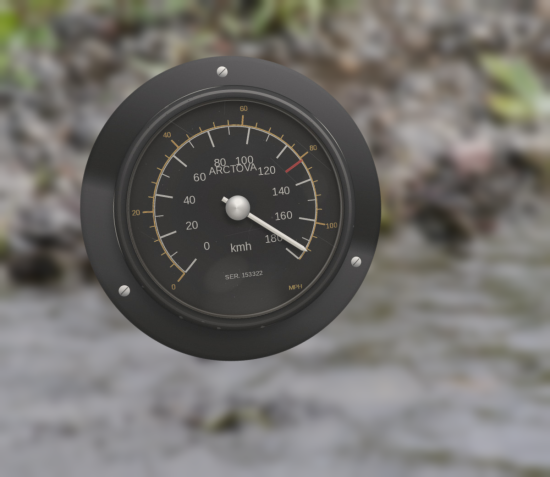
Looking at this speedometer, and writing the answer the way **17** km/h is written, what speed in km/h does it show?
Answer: **175** km/h
